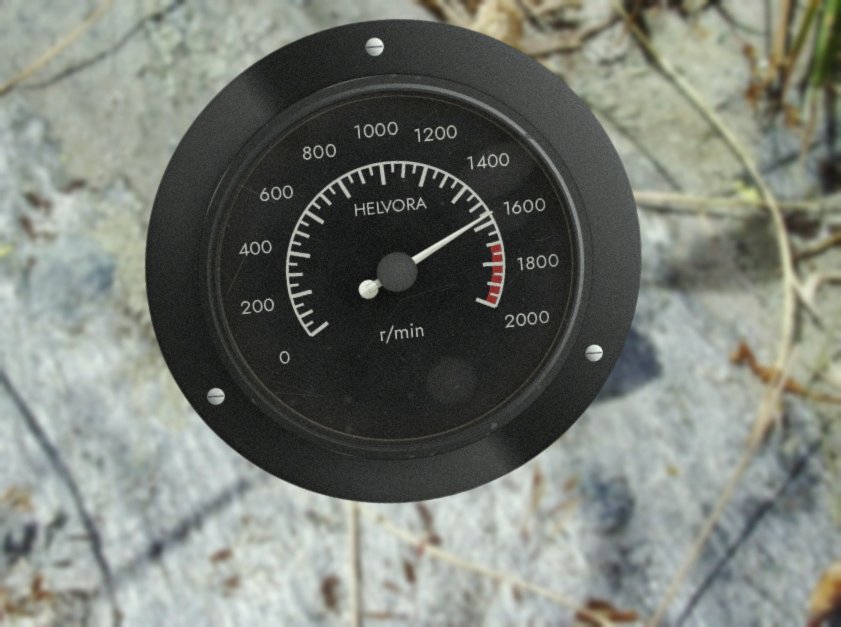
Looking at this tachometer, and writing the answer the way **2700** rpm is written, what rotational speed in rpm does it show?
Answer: **1550** rpm
